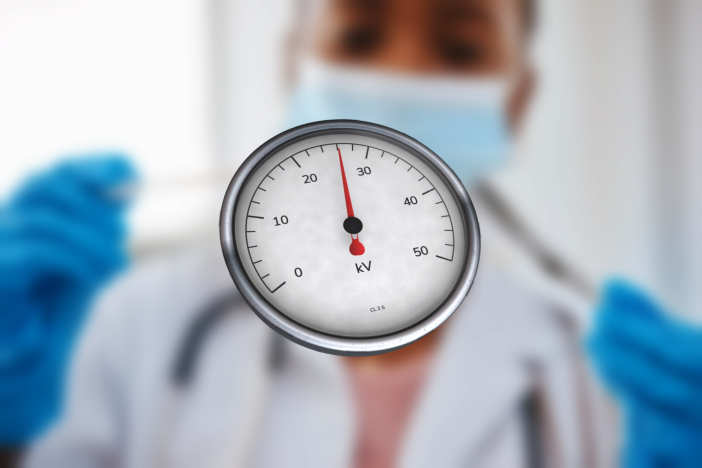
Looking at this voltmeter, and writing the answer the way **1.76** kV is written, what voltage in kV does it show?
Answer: **26** kV
